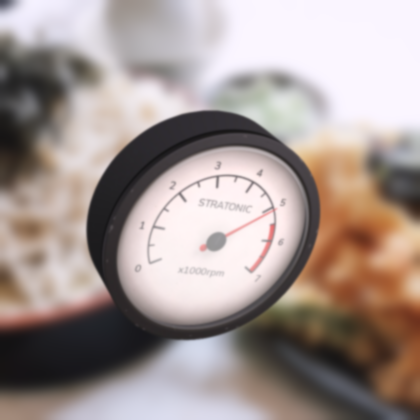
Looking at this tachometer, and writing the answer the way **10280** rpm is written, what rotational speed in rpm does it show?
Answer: **5000** rpm
